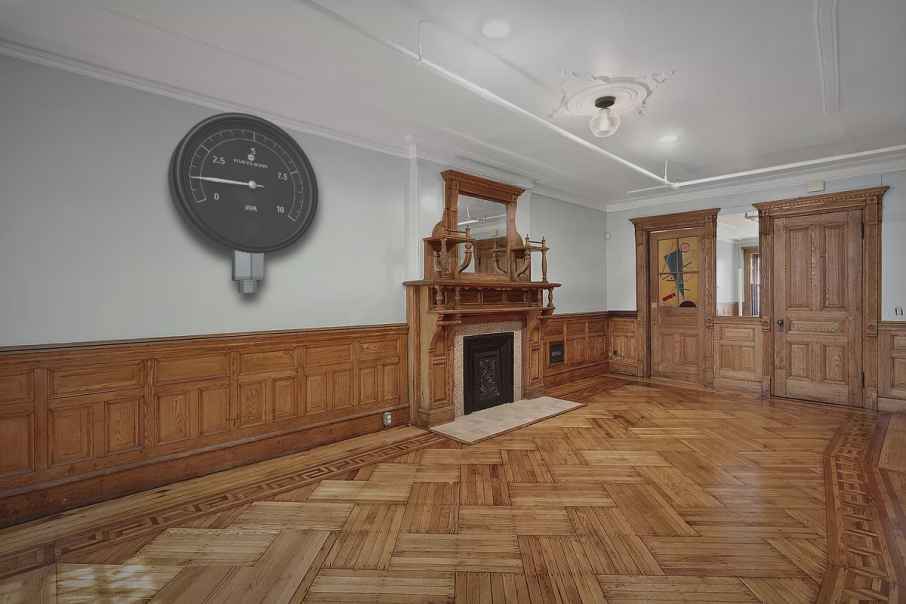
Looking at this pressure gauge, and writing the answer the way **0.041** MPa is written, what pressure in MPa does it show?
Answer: **1** MPa
